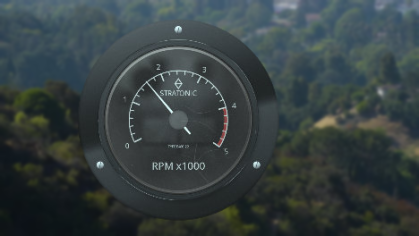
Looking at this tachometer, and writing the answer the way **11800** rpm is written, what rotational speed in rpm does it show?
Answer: **1600** rpm
